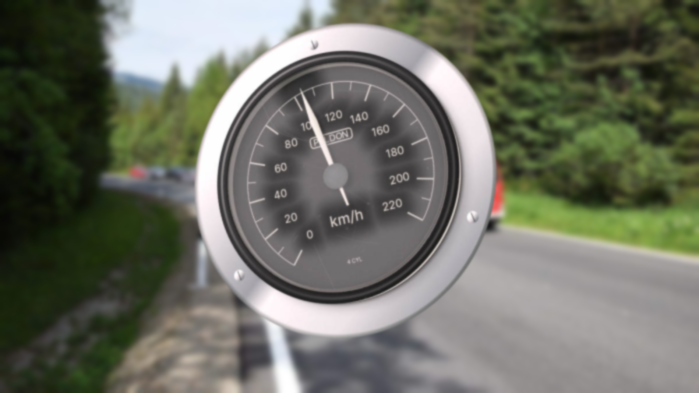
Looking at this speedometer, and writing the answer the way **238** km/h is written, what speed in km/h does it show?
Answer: **105** km/h
